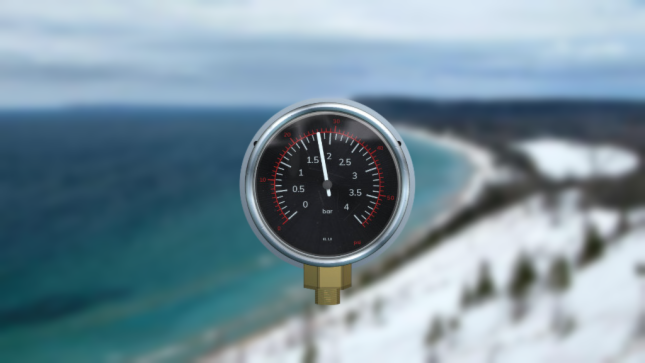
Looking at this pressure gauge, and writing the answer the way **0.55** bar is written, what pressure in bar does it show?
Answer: **1.8** bar
